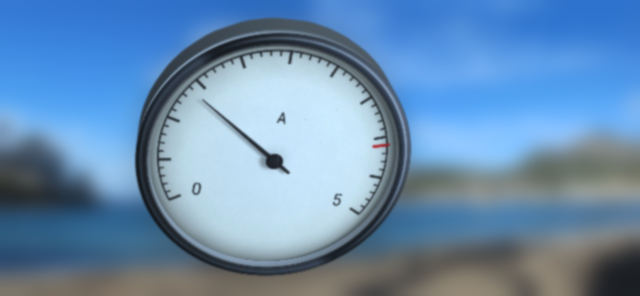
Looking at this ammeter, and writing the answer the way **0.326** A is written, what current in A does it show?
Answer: **1.4** A
